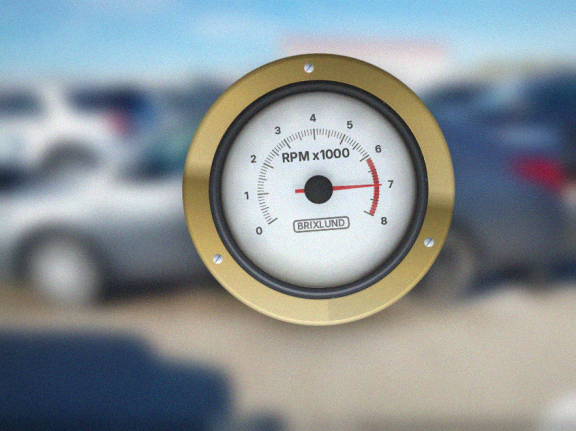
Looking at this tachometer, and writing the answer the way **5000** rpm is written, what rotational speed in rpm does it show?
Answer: **7000** rpm
